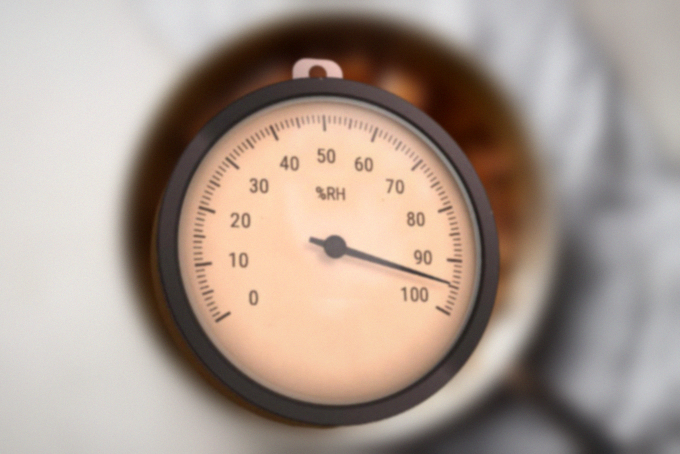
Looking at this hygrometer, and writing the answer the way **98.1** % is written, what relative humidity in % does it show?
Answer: **95** %
